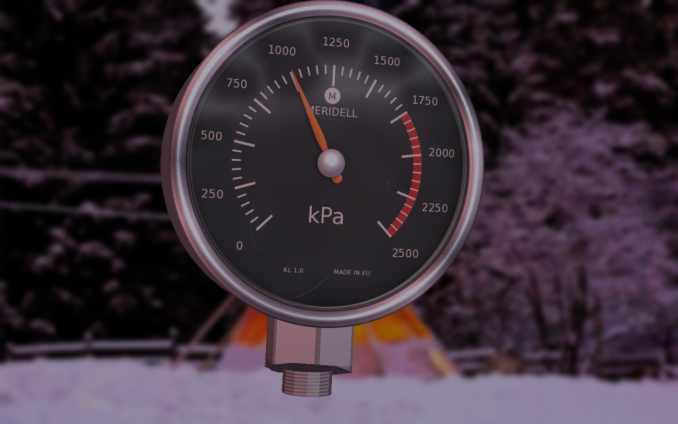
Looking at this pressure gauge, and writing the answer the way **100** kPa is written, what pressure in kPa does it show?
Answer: **1000** kPa
